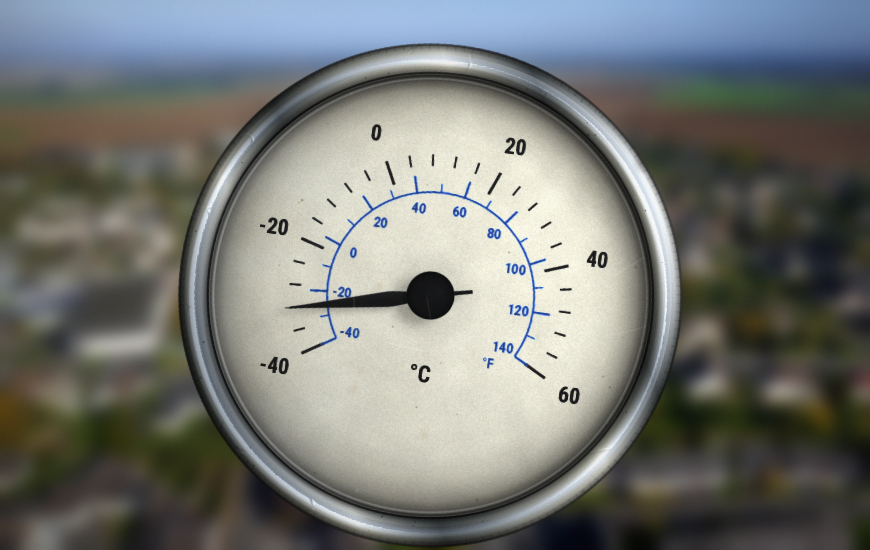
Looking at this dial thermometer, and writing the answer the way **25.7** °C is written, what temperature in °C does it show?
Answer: **-32** °C
